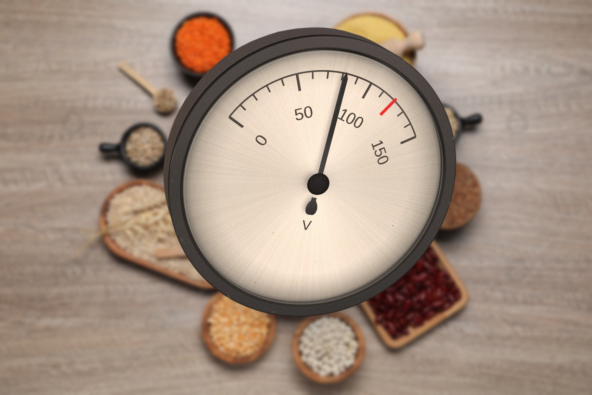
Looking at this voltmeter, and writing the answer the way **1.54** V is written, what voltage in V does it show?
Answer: **80** V
